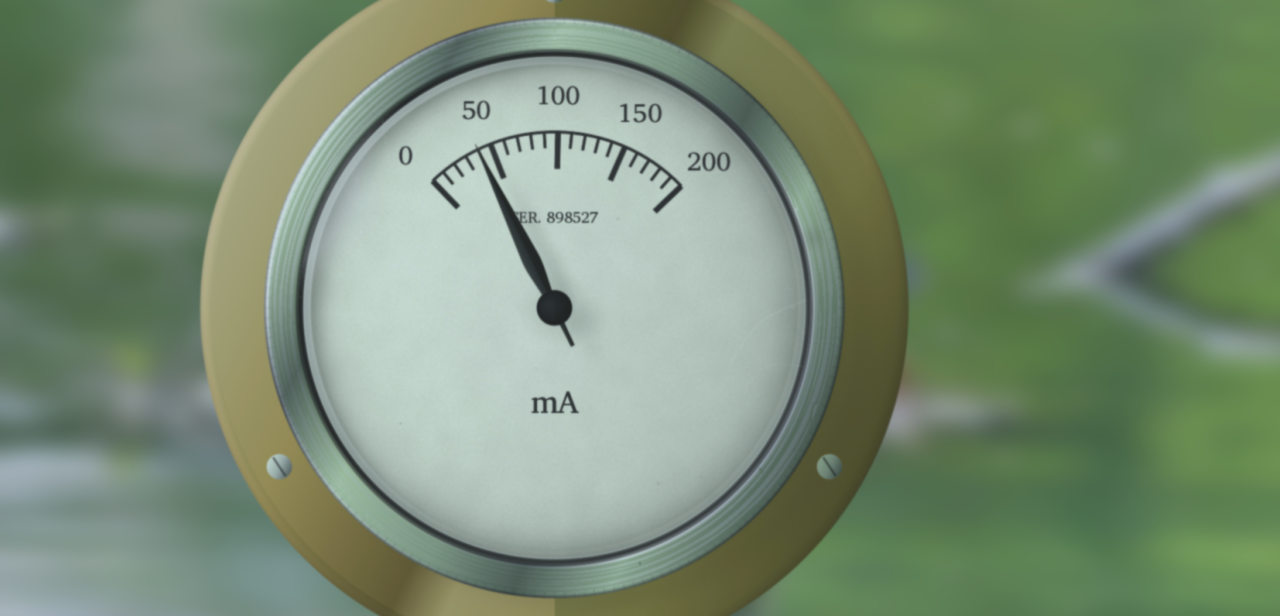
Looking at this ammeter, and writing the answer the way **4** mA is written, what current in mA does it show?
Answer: **40** mA
